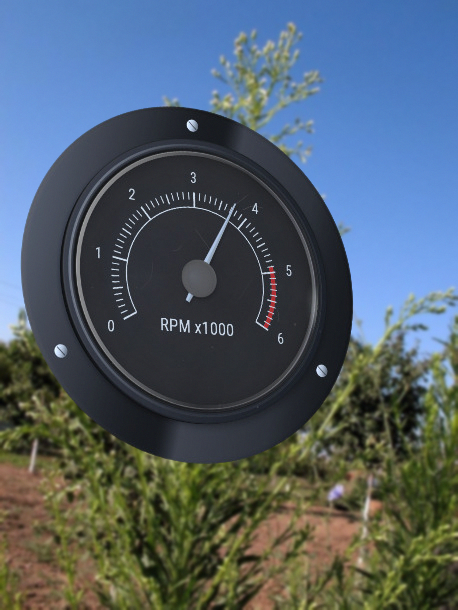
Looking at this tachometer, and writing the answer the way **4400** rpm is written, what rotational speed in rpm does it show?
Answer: **3700** rpm
